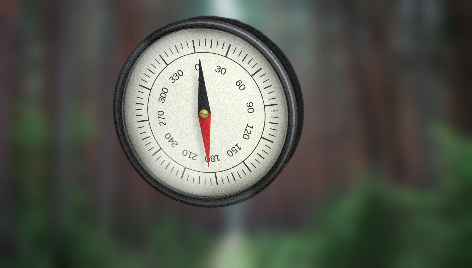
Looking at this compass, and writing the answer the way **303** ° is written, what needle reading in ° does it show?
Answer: **185** °
